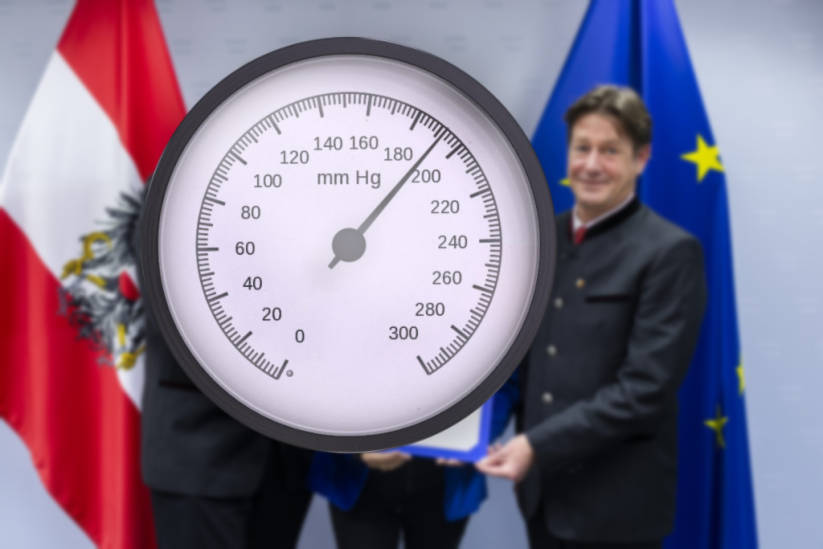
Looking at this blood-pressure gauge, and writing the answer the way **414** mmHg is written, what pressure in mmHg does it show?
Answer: **192** mmHg
